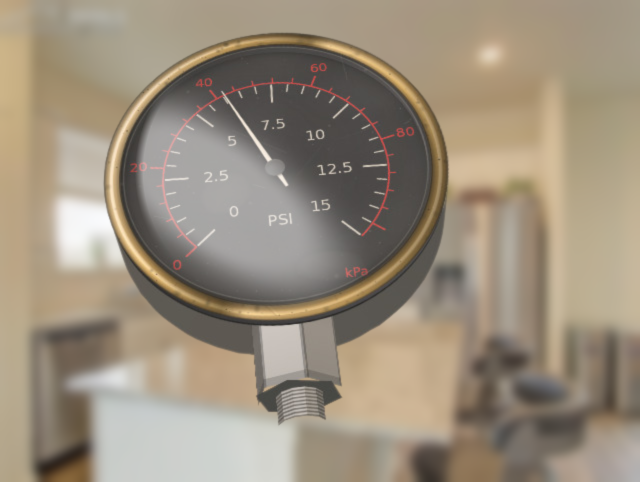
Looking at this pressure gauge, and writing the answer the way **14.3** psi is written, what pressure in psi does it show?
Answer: **6** psi
